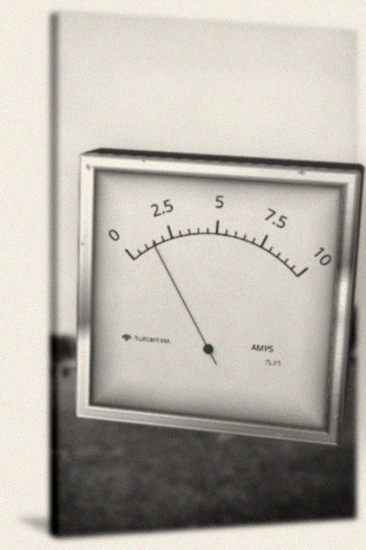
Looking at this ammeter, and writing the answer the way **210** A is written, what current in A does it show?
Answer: **1.5** A
